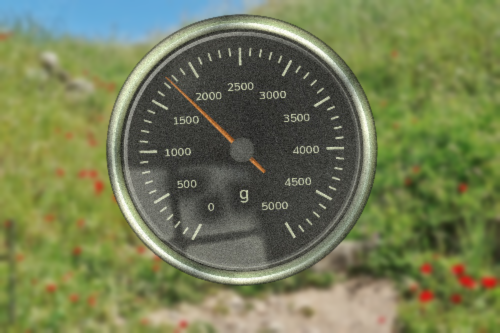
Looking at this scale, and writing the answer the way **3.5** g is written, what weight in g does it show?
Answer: **1750** g
